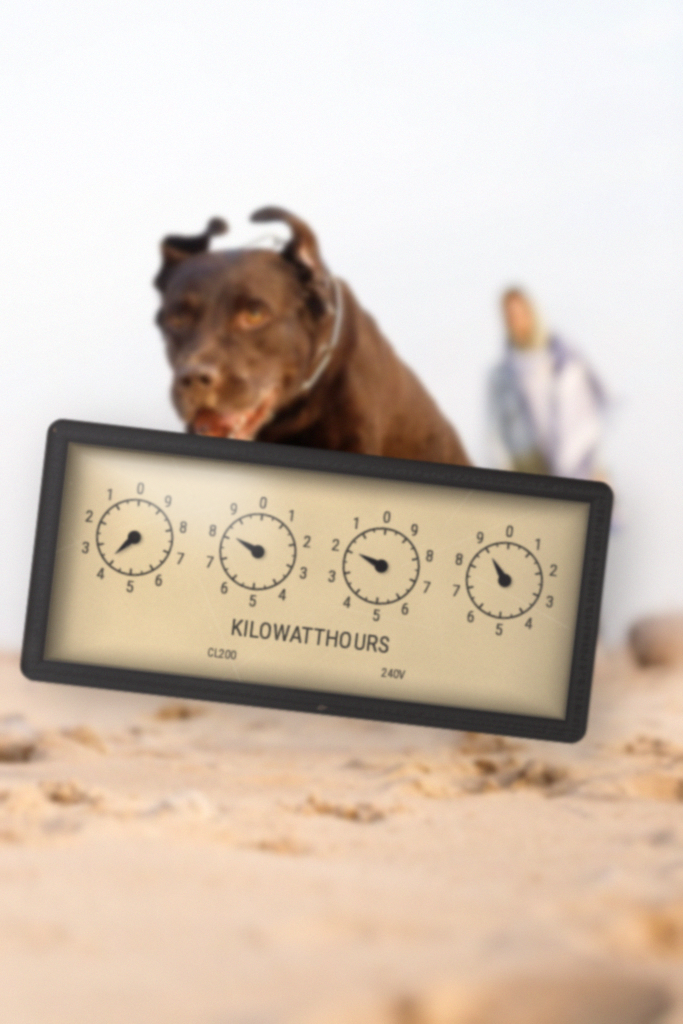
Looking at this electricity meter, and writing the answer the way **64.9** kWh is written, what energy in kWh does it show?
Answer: **3819** kWh
